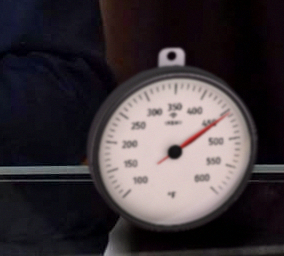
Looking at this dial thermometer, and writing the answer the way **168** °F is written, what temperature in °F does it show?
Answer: **450** °F
